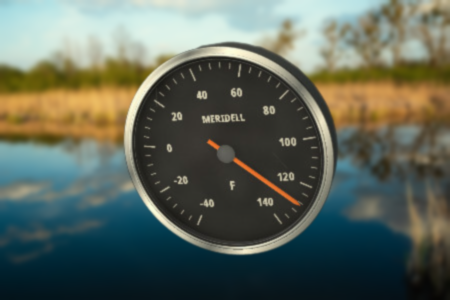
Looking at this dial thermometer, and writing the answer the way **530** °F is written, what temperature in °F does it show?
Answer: **128** °F
